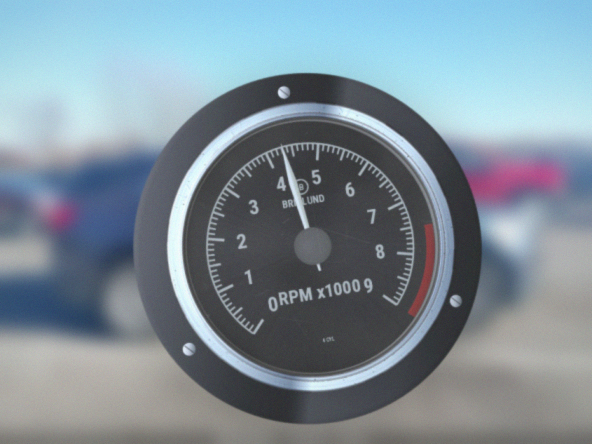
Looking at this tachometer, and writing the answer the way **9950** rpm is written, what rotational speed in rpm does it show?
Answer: **4300** rpm
